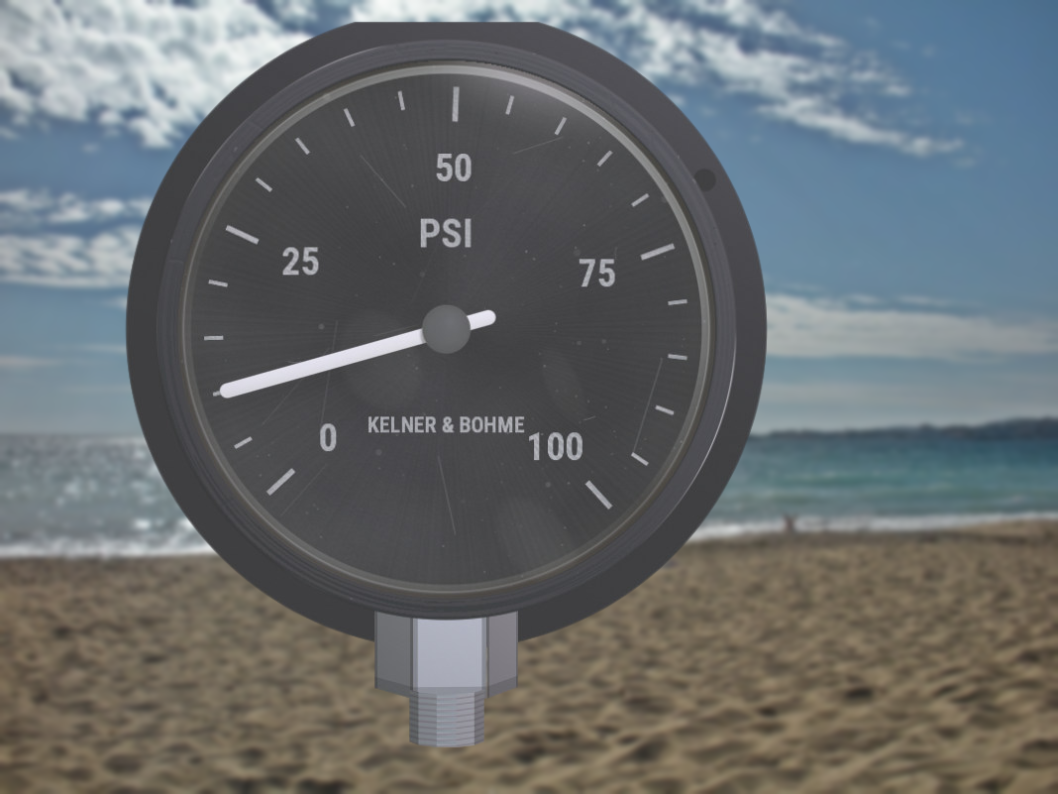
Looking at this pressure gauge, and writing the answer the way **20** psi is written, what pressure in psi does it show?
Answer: **10** psi
